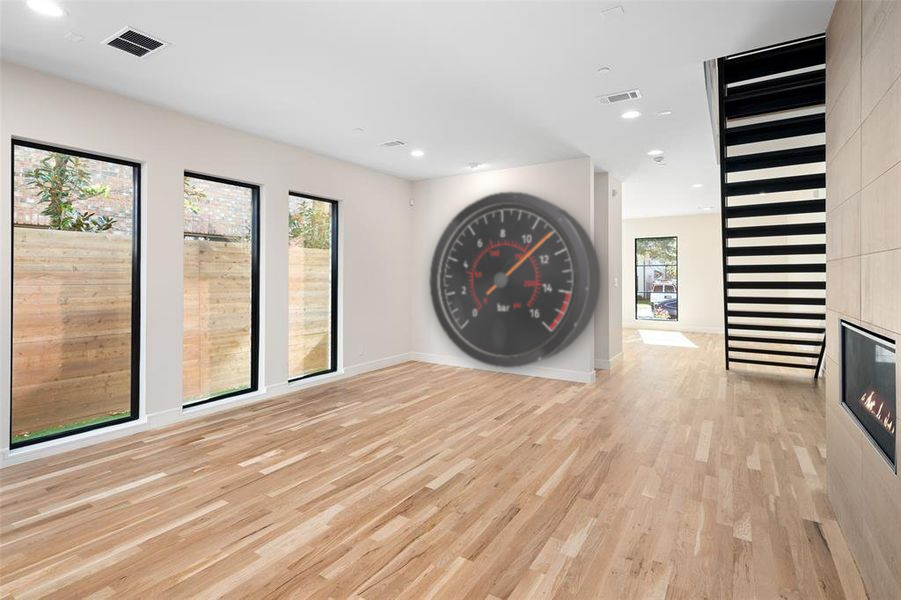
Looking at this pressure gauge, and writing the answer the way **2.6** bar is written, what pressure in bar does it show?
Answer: **11** bar
